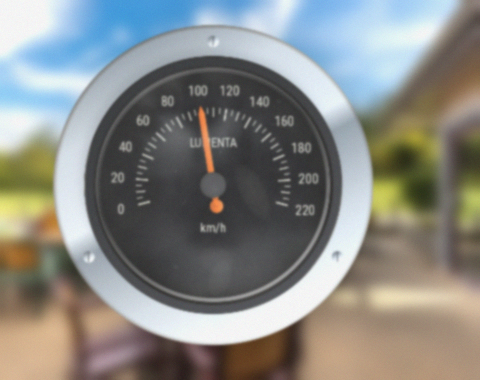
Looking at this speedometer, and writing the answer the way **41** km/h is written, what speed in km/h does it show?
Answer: **100** km/h
